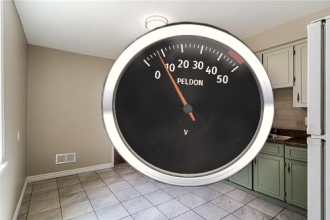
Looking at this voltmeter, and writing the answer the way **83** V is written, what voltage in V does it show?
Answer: **8** V
